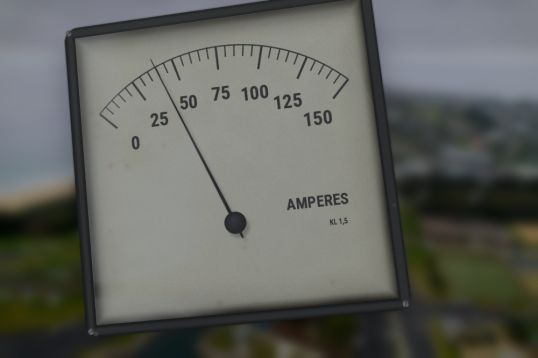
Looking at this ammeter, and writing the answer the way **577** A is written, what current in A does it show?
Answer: **40** A
